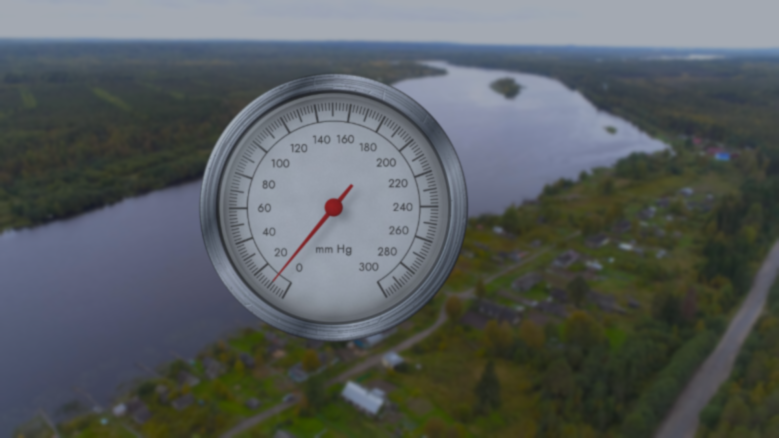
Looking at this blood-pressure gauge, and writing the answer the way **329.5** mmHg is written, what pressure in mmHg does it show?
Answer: **10** mmHg
